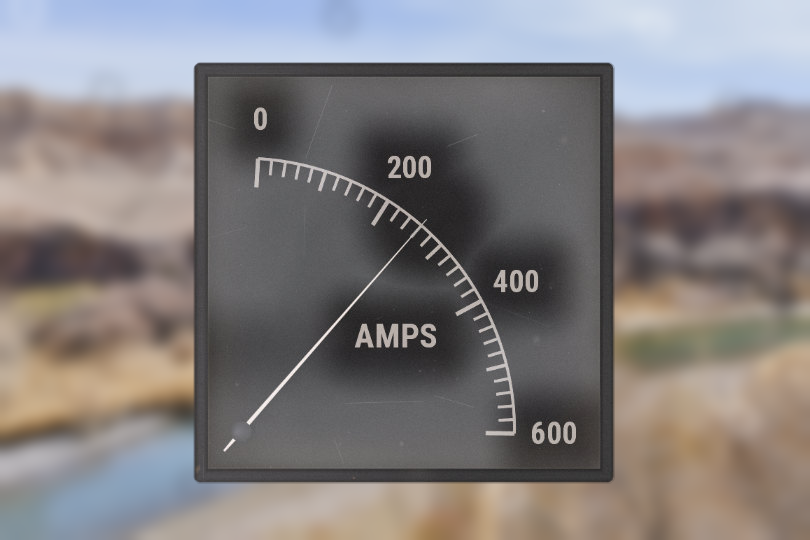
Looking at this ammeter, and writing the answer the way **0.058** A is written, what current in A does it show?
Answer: **260** A
